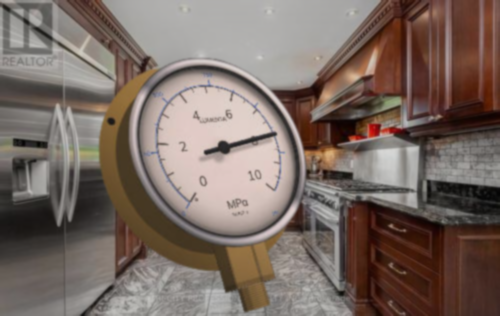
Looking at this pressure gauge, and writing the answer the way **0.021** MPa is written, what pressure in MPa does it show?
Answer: **8** MPa
